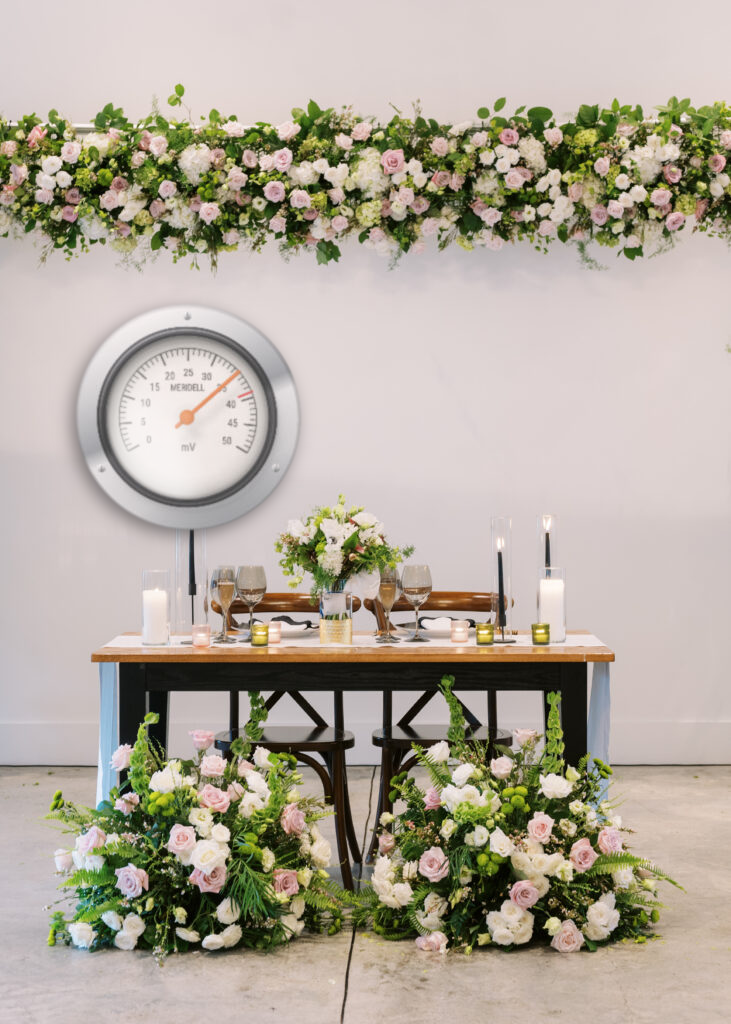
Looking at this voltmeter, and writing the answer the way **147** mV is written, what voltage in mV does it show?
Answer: **35** mV
